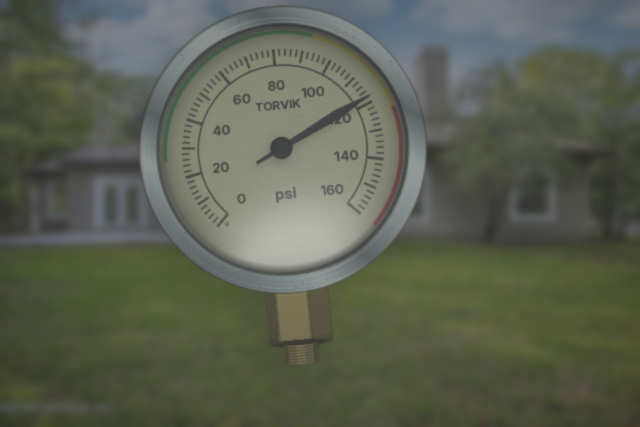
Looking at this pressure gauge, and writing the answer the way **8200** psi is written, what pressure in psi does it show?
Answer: **118** psi
